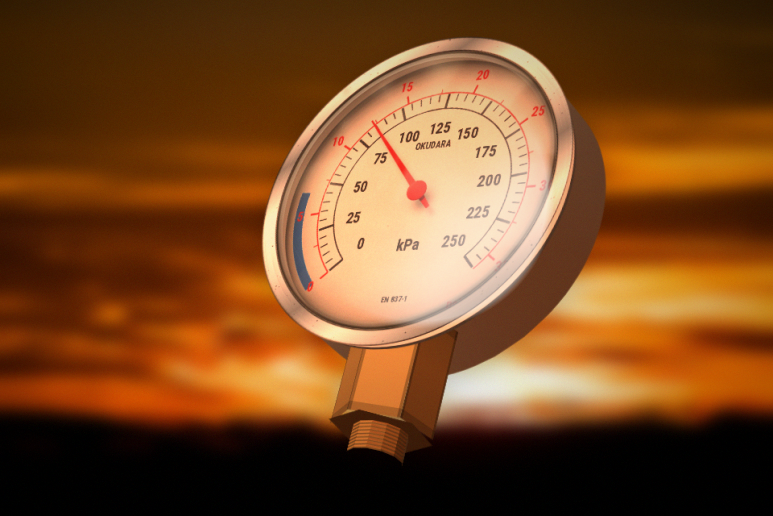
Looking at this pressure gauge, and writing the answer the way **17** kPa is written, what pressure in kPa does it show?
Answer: **85** kPa
